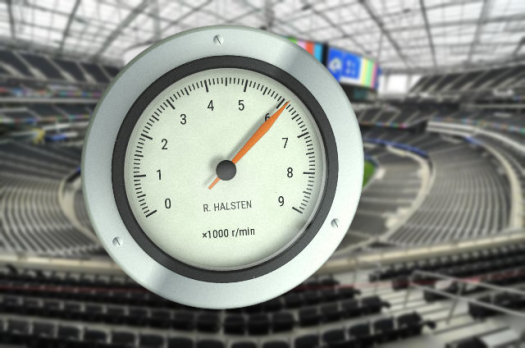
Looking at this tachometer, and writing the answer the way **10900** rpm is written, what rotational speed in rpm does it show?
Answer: **6100** rpm
